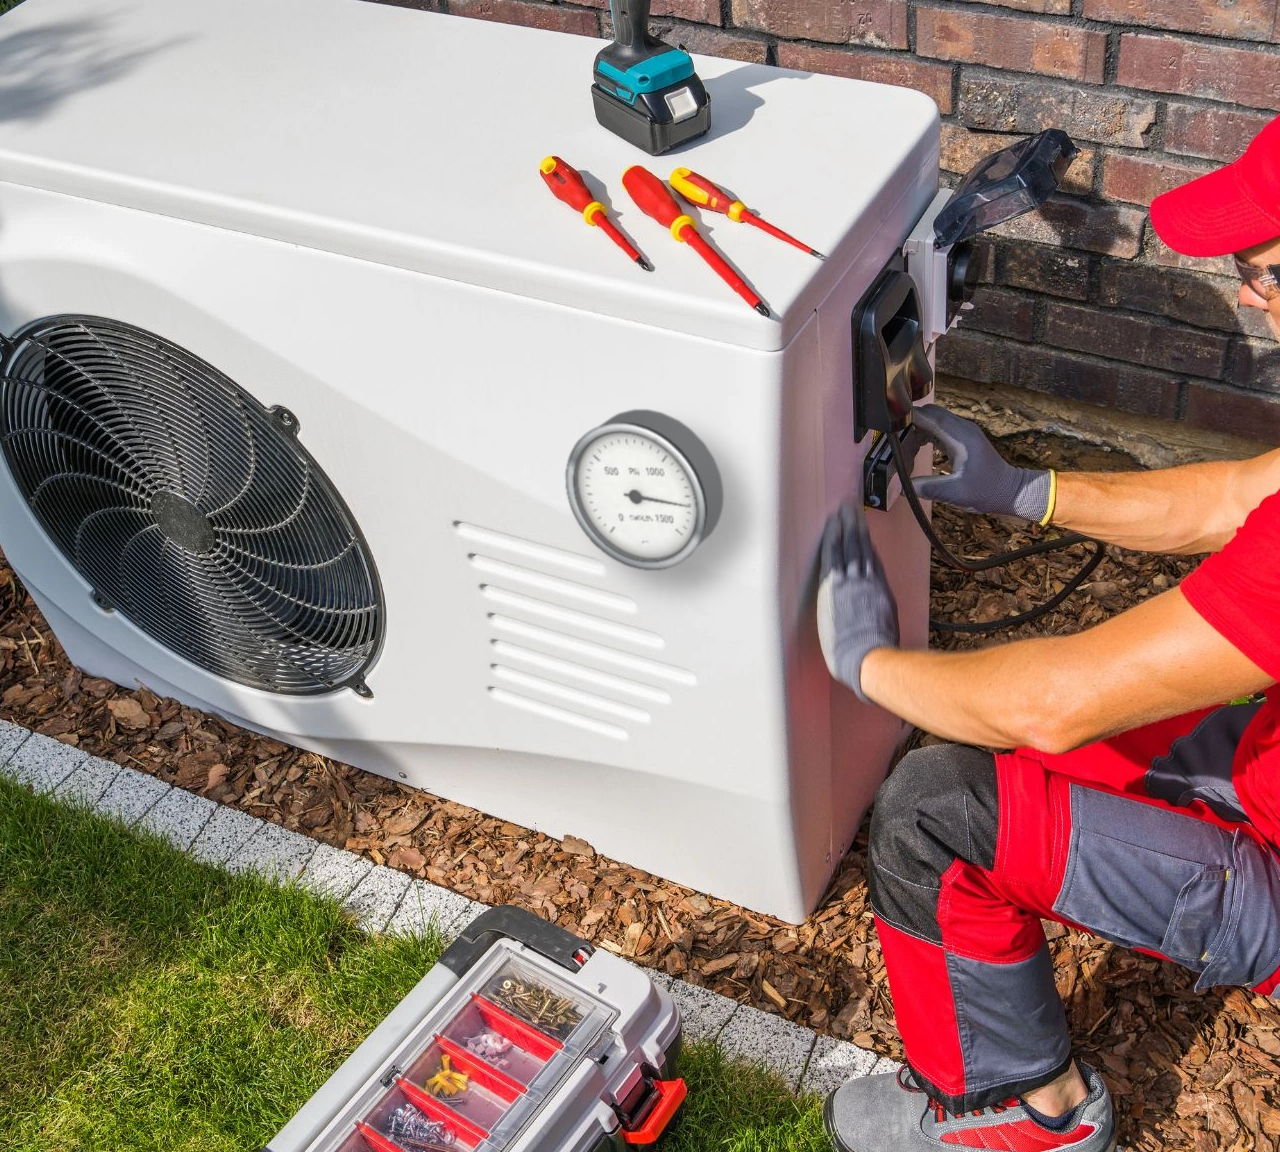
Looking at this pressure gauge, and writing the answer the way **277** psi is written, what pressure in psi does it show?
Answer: **1300** psi
